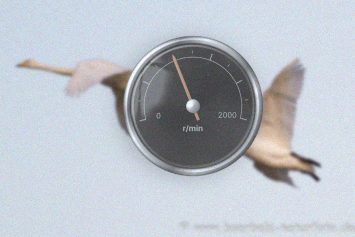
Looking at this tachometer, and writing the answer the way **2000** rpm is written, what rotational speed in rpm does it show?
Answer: **800** rpm
